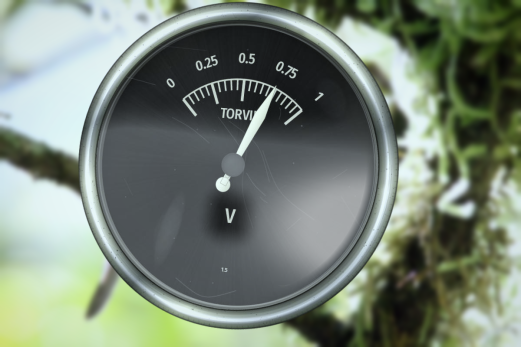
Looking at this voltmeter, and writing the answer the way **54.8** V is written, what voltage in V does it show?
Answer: **0.75** V
